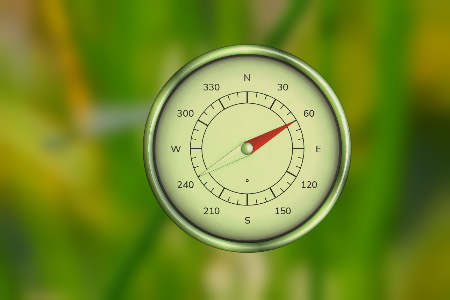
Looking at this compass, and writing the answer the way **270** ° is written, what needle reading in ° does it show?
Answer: **60** °
